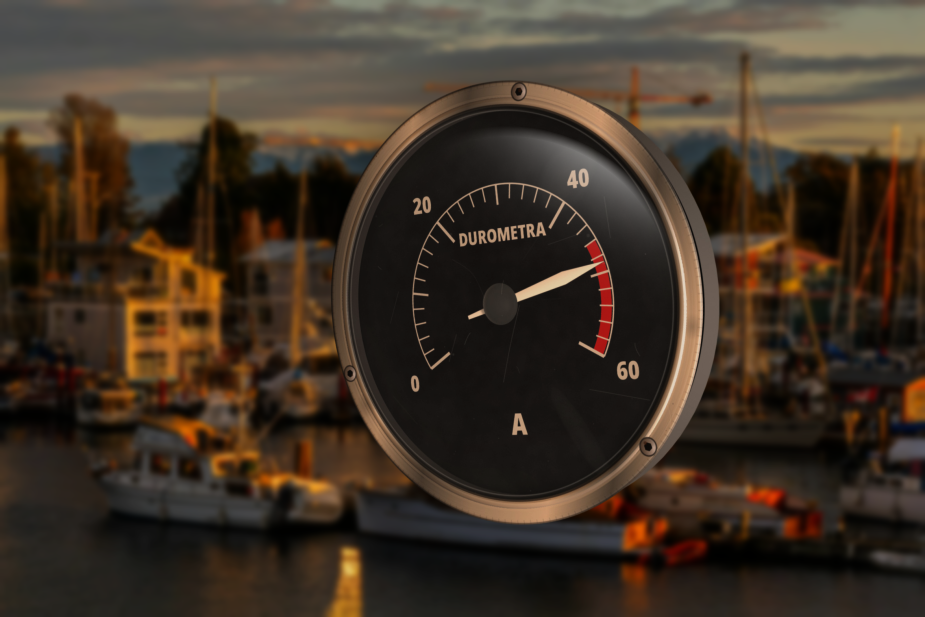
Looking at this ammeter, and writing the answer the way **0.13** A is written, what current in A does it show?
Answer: **49** A
